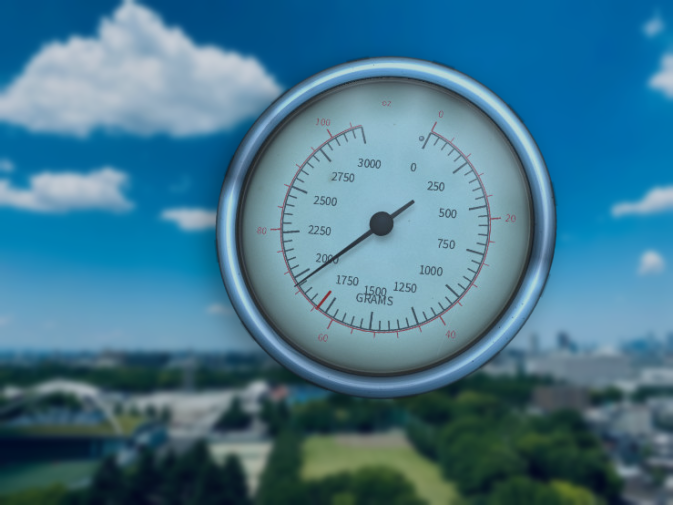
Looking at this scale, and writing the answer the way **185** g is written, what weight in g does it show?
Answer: **1950** g
